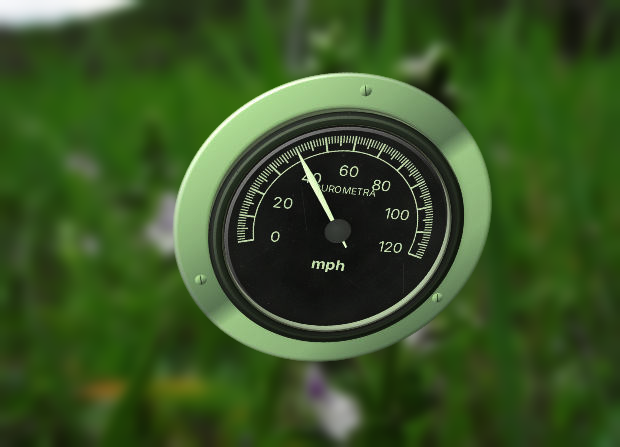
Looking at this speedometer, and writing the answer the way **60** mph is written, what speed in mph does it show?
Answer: **40** mph
